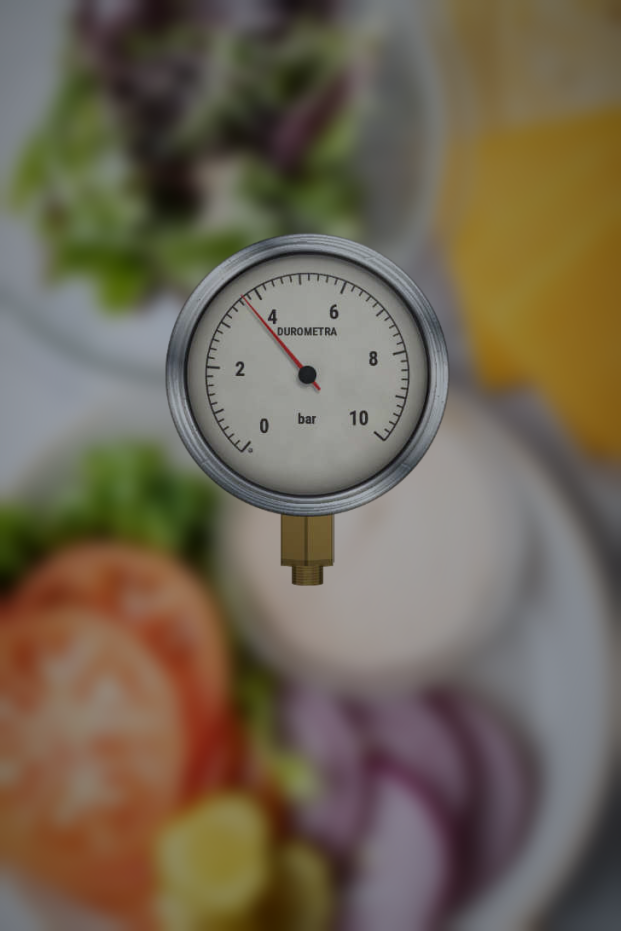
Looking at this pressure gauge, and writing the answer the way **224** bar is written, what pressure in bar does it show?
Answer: **3.7** bar
